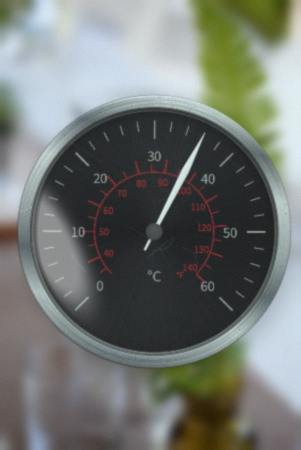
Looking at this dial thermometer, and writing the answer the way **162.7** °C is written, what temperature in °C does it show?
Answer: **36** °C
